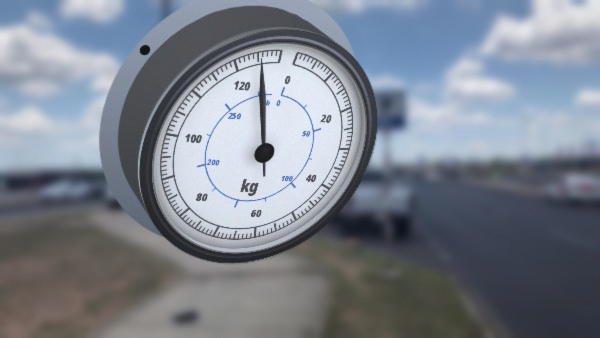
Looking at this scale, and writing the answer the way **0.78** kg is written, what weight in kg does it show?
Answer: **125** kg
